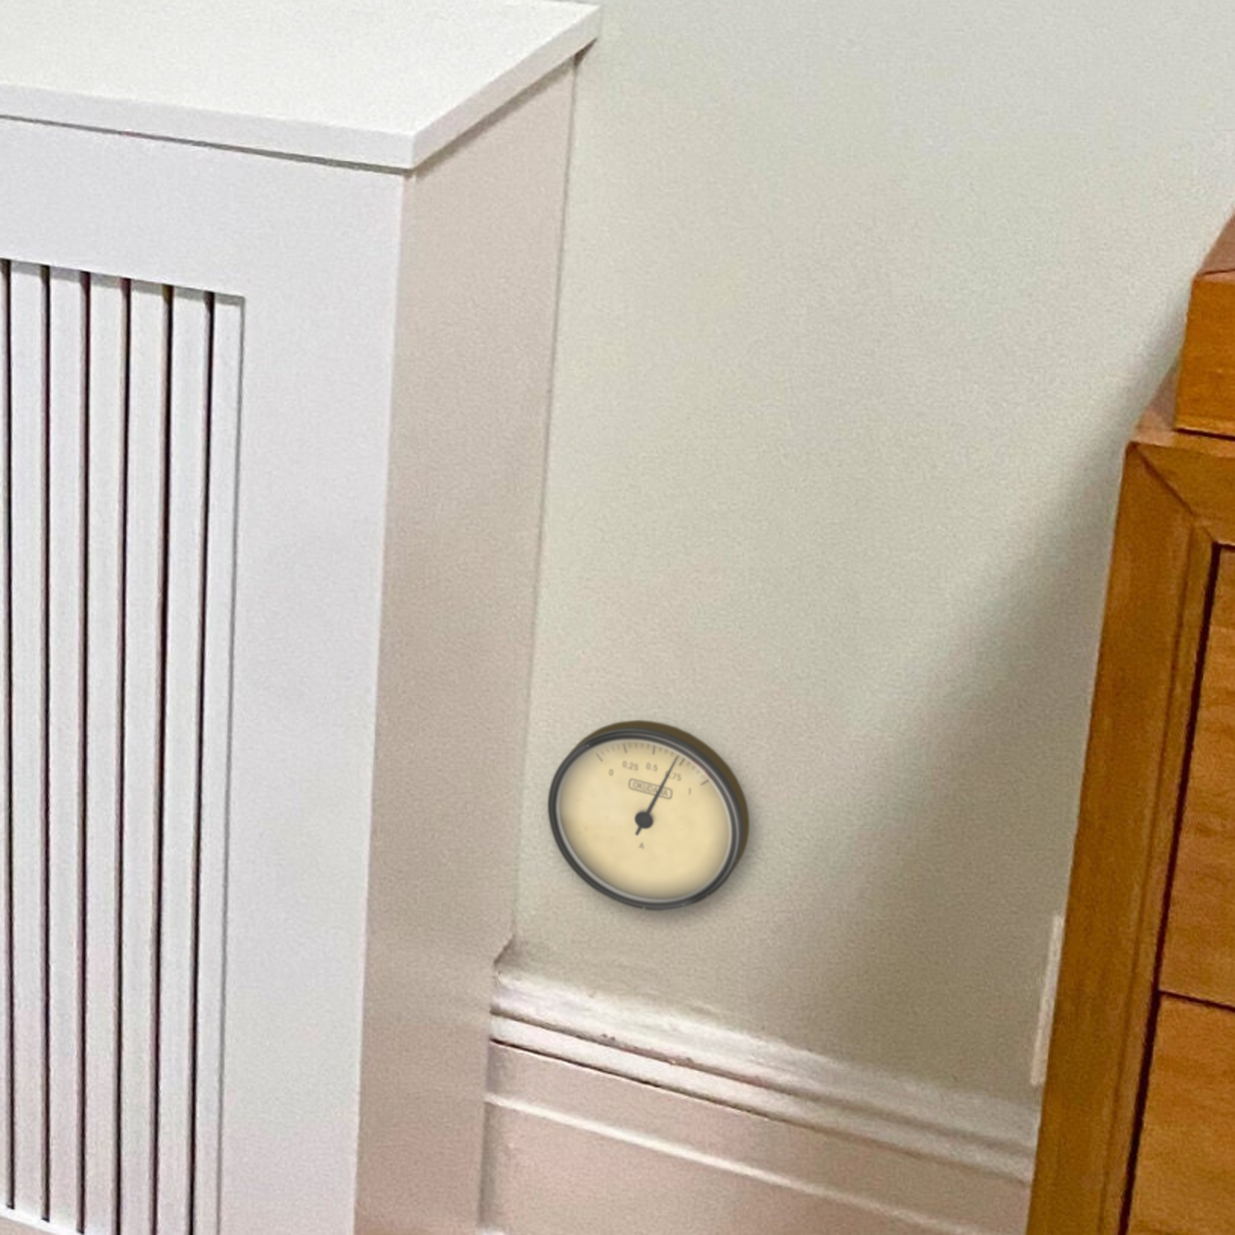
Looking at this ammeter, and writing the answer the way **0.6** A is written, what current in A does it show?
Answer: **0.7** A
